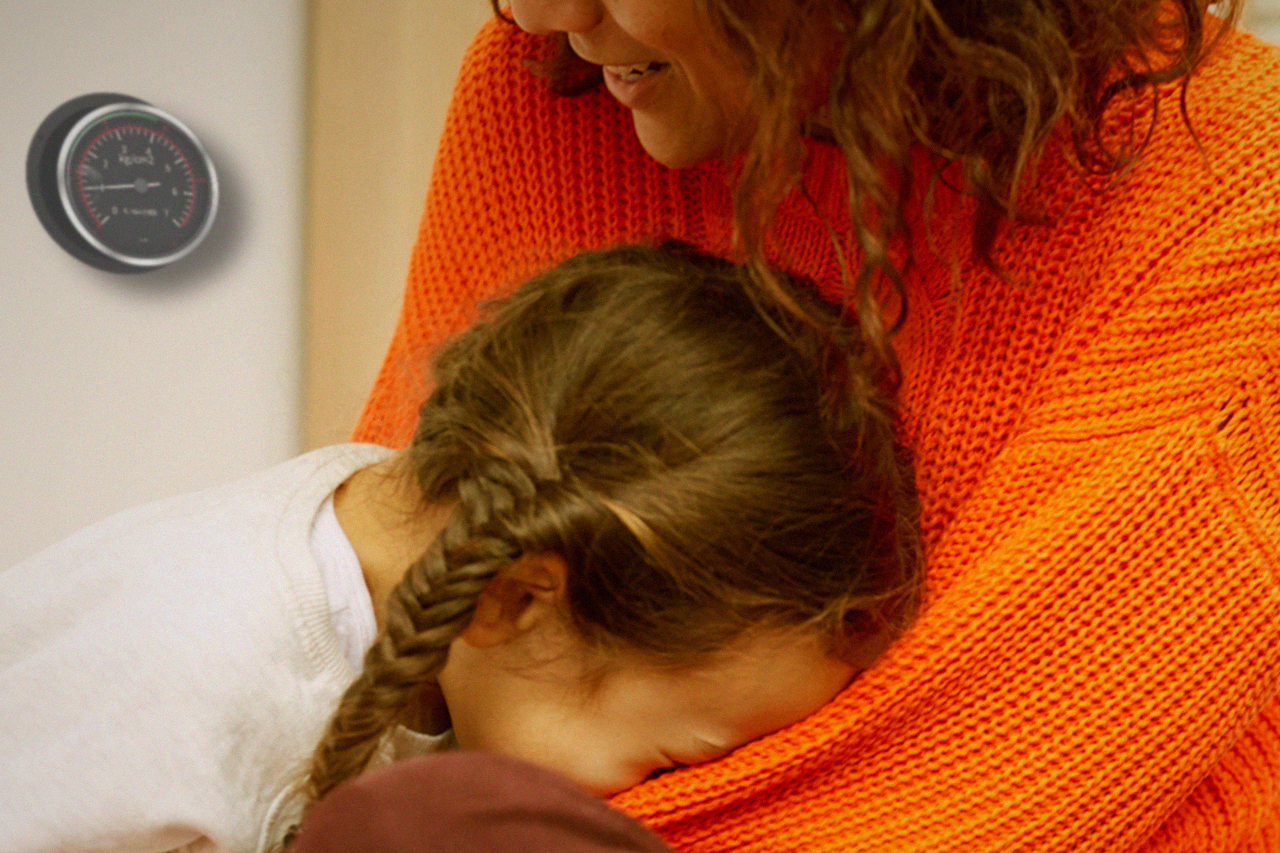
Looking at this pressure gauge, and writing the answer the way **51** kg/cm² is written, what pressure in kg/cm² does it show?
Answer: **1** kg/cm²
